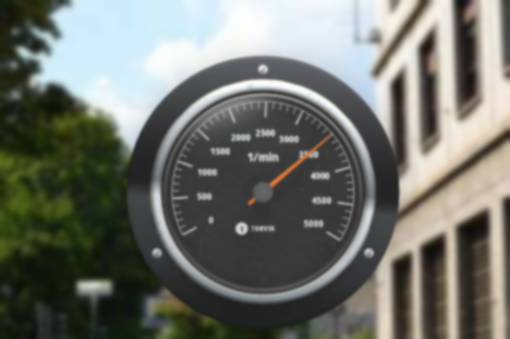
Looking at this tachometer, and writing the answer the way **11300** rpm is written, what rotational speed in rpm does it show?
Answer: **3500** rpm
